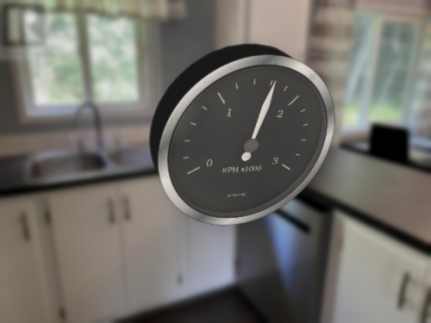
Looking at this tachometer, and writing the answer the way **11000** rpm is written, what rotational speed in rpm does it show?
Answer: **1600** rpm
